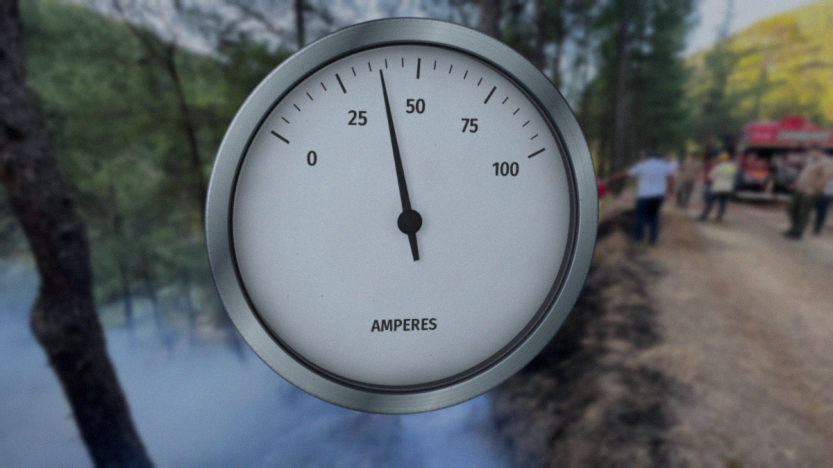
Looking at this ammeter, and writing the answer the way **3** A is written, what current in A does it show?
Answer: **37.5** A
